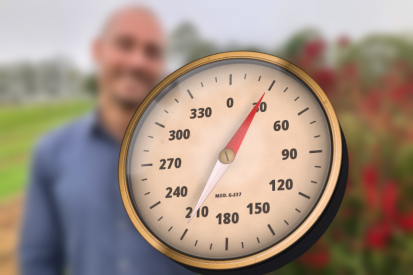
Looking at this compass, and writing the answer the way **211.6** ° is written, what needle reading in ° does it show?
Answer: **30** °
